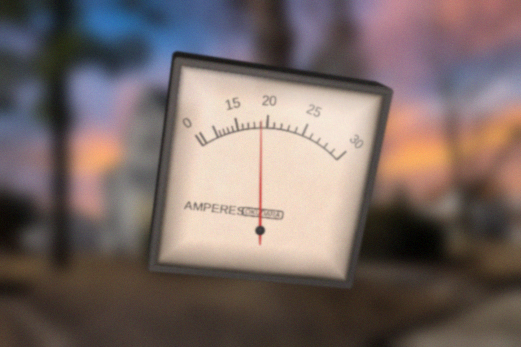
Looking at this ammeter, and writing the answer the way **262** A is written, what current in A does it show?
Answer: **19** A
